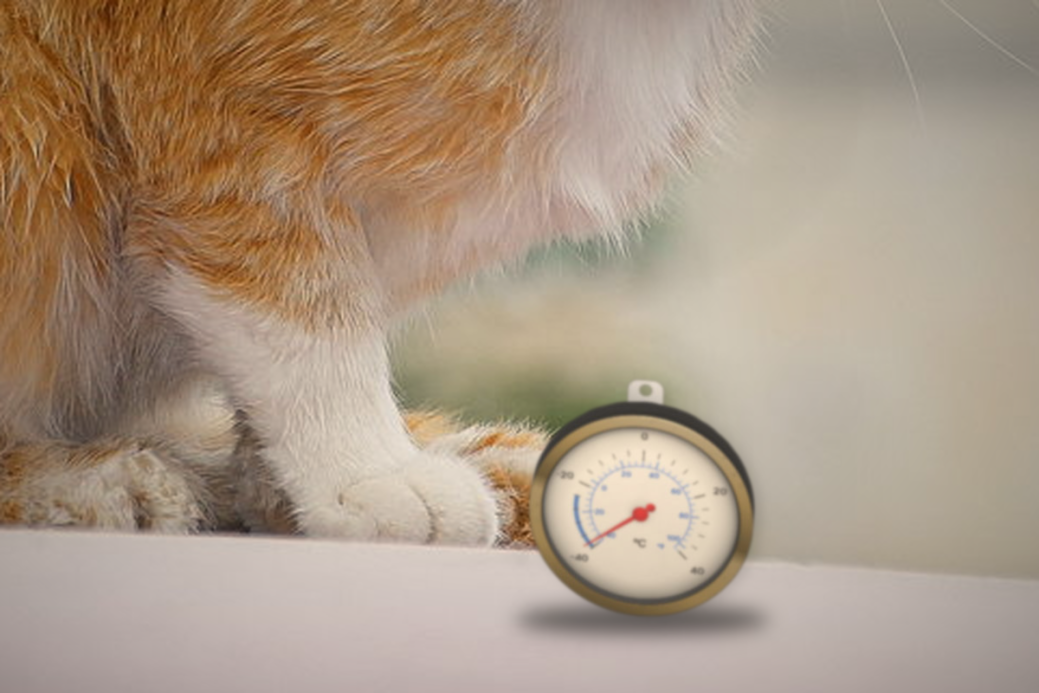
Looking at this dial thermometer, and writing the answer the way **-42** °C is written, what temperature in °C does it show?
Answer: **-38** °C
